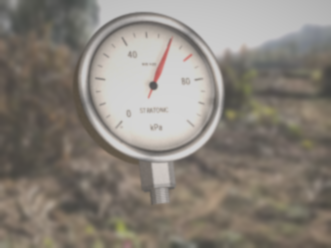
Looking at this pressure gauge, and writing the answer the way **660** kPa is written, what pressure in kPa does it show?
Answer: **60** kPa
